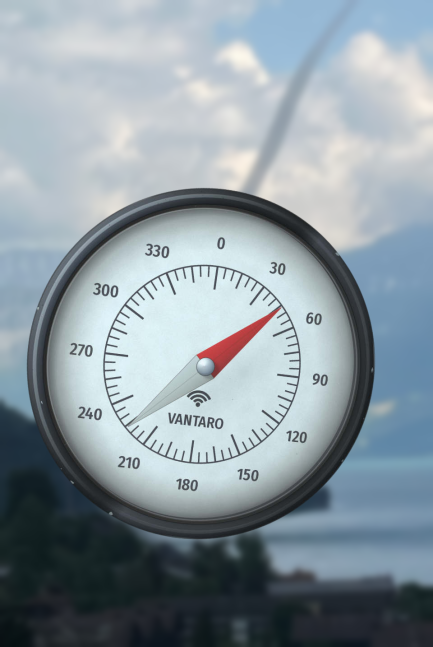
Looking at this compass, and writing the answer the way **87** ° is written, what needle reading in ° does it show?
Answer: **45** °
